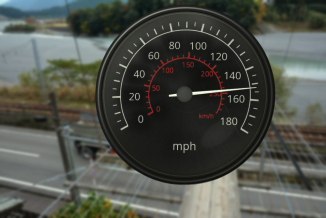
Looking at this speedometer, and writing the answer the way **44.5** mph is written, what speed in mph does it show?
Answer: **152.5** mph
